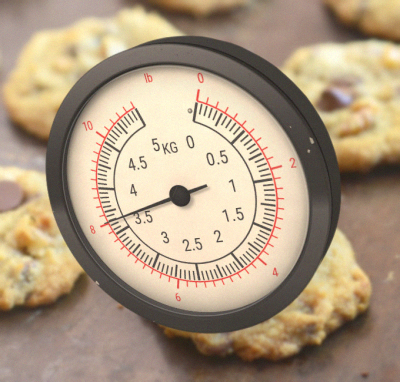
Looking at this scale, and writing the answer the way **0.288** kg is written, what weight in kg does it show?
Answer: **3.65** kg
